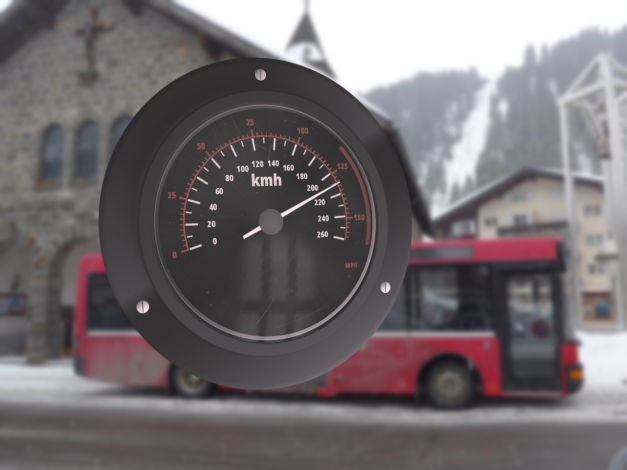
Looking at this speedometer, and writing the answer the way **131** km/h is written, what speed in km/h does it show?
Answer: **210** km/h
